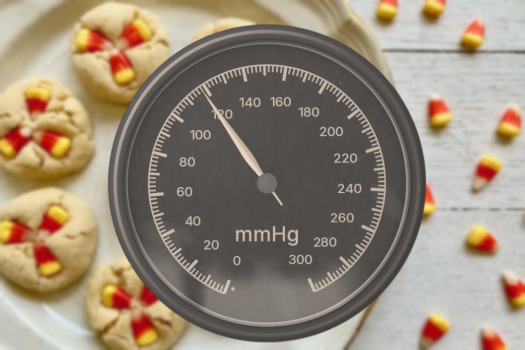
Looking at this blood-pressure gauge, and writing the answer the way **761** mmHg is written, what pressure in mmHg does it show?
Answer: **118** mmHg
